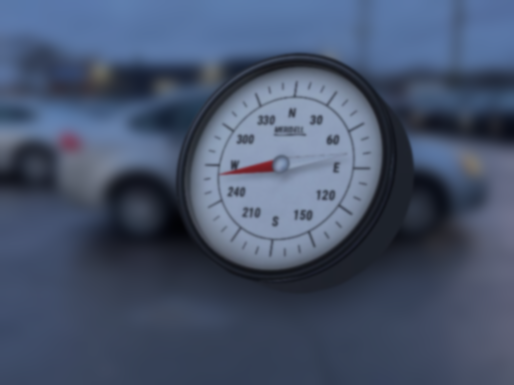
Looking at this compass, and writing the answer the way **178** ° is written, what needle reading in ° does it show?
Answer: **260** °
